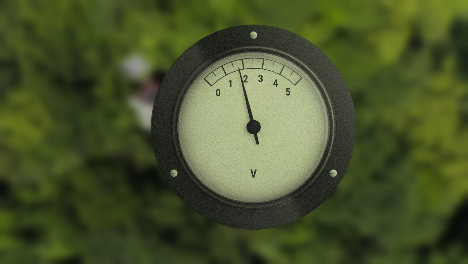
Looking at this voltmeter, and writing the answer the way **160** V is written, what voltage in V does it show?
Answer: **1.75** V
